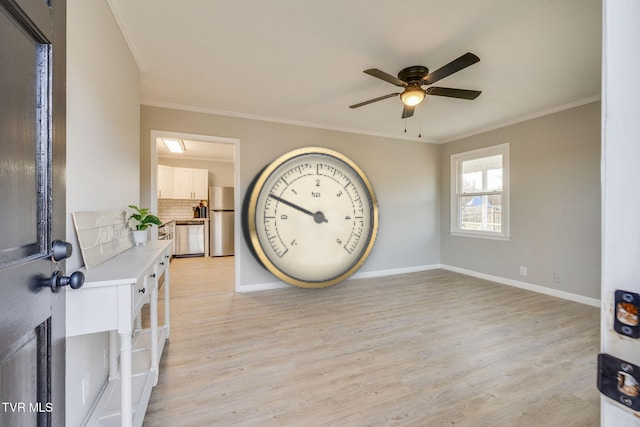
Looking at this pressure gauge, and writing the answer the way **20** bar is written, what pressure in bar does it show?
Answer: **0.5** bar
